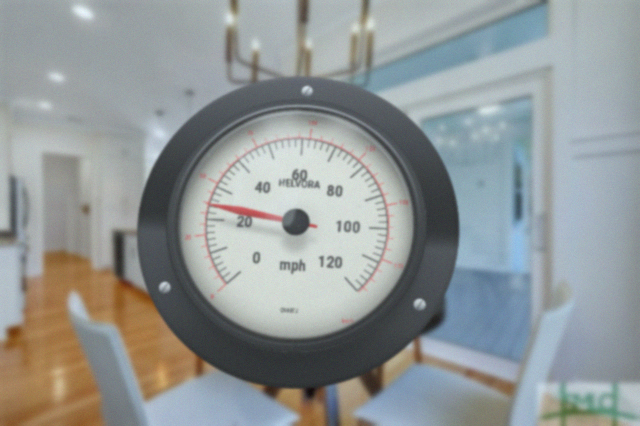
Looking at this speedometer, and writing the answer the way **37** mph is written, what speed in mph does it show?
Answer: **24** mph
